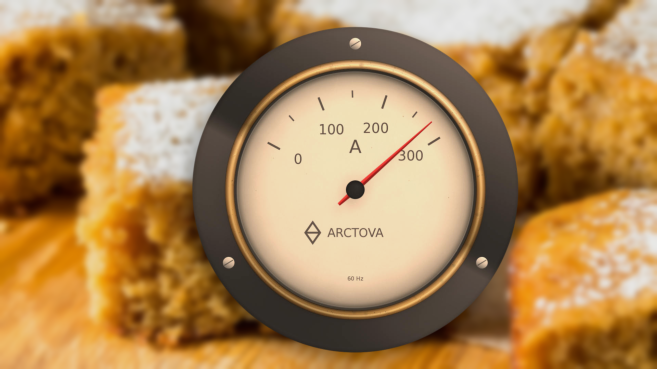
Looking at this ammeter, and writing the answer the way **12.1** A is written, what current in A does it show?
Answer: **275** A
